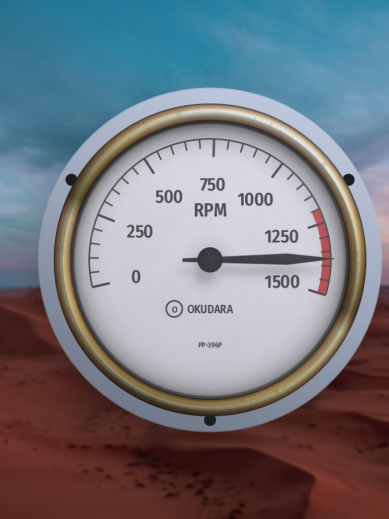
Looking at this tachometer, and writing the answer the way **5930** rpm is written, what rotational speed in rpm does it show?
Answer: **1375** rpm
